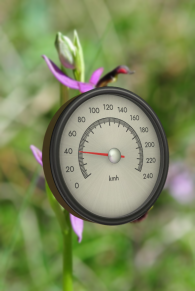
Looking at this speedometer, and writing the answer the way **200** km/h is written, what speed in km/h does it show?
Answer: **40** km/h
